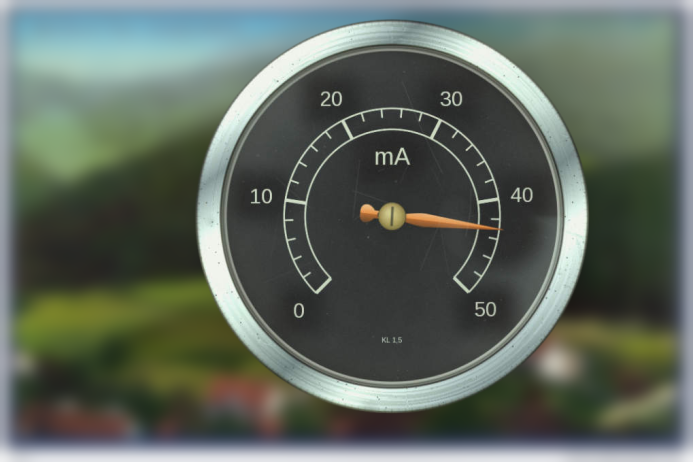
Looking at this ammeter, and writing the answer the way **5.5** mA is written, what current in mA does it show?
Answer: **43** mA
